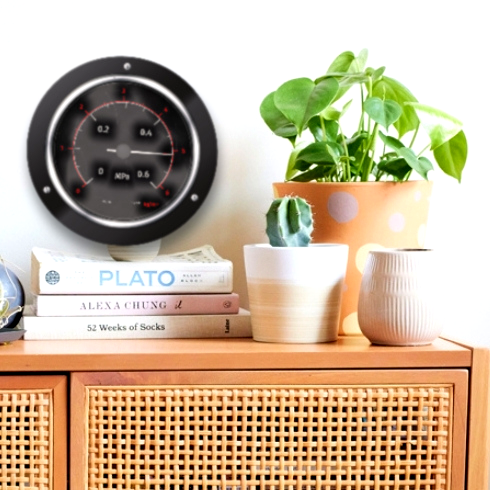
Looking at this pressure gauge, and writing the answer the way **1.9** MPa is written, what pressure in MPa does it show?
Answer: **0.5** MPa
